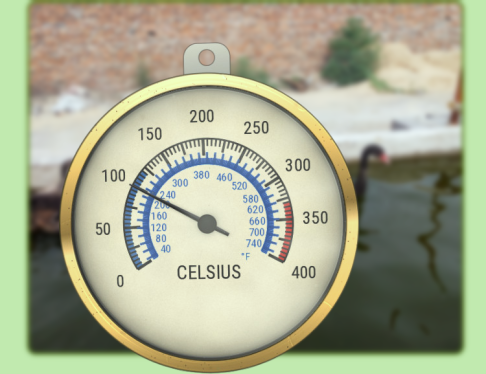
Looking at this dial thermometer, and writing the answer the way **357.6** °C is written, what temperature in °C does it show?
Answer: **100** °C
